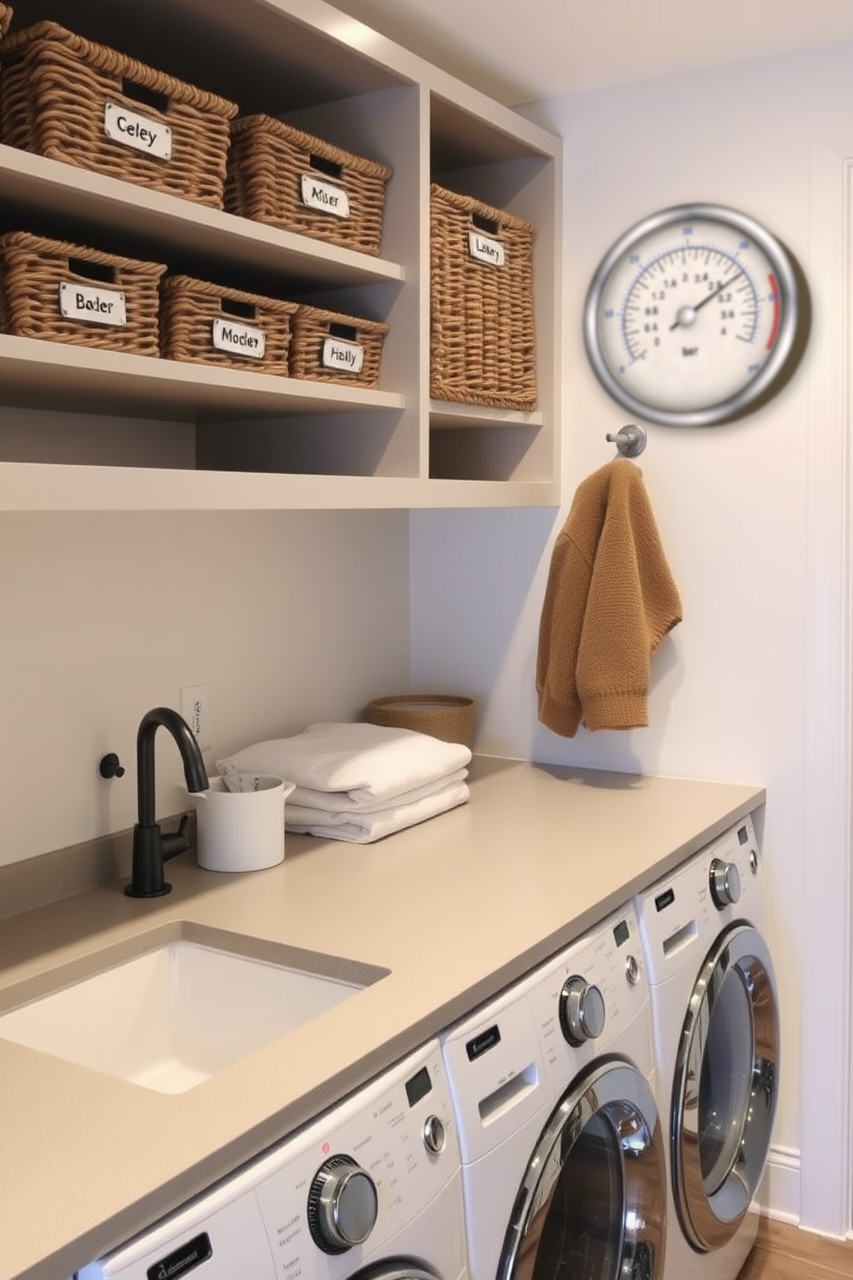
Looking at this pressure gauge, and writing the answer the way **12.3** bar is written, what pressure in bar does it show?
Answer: **3** bar
